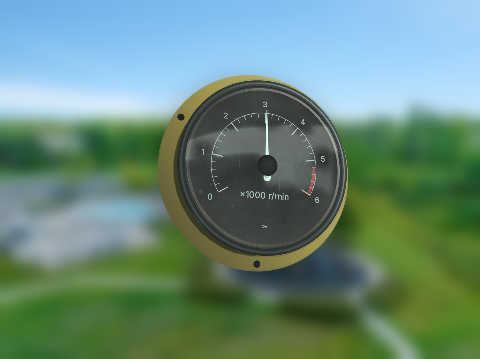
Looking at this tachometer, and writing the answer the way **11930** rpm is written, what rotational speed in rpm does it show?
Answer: **3000** rpm
